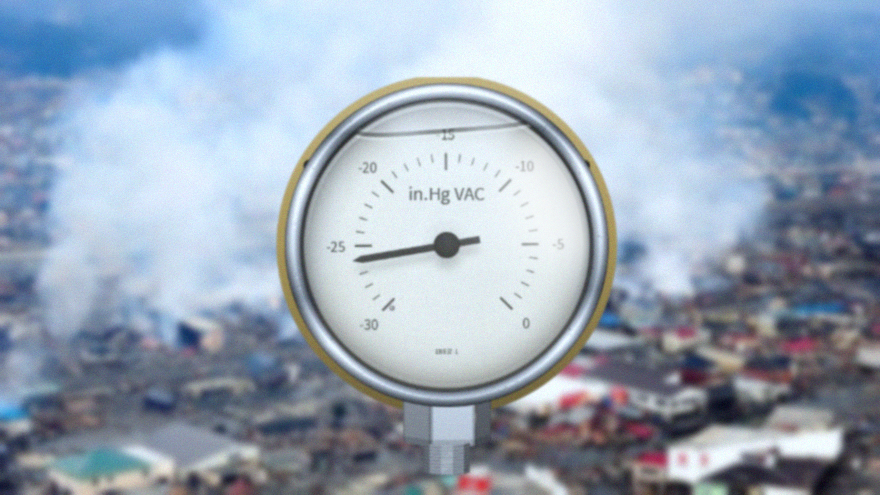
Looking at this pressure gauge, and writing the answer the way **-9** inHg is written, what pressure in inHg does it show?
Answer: **-26** inHg
